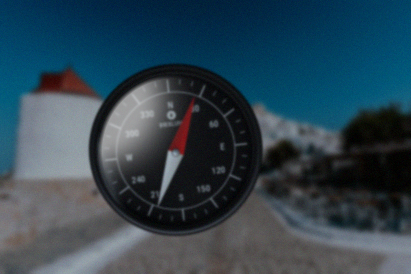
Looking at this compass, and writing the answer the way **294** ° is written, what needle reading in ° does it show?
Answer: **25** °
